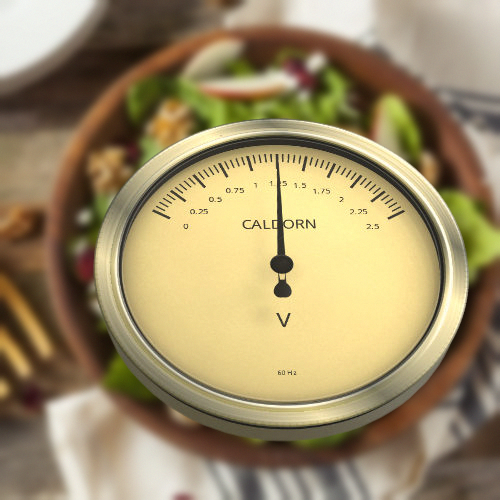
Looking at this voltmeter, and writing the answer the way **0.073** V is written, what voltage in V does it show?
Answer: **1.25** V
